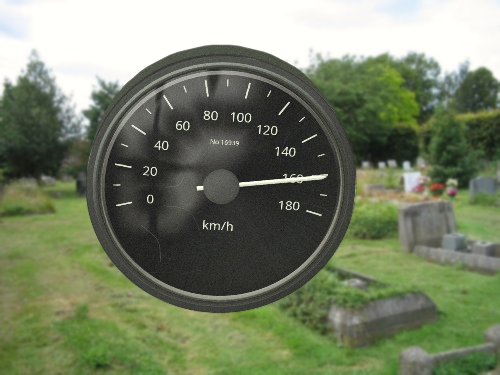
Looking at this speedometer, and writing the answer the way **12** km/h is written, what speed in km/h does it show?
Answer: **160** km/h
